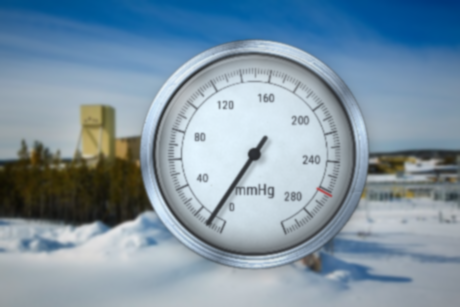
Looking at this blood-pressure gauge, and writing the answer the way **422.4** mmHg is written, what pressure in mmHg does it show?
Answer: **10** mmHg
